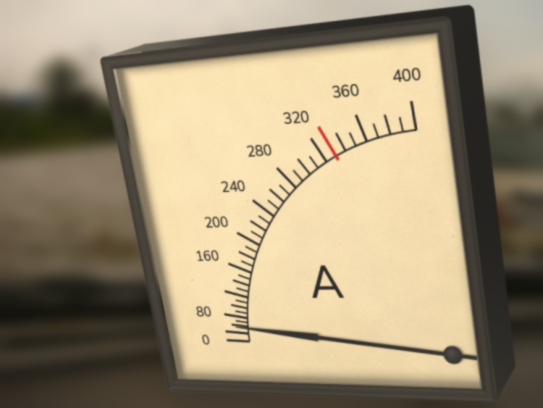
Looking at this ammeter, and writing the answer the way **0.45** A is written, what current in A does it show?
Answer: **60** A
